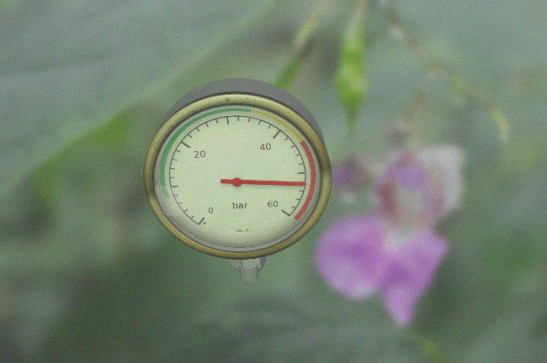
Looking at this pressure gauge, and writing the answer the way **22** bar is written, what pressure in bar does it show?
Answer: **52** bar
